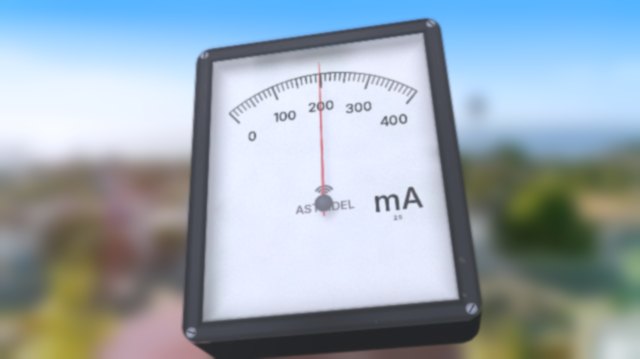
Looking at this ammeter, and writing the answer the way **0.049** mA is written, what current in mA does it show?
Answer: **200** mA
